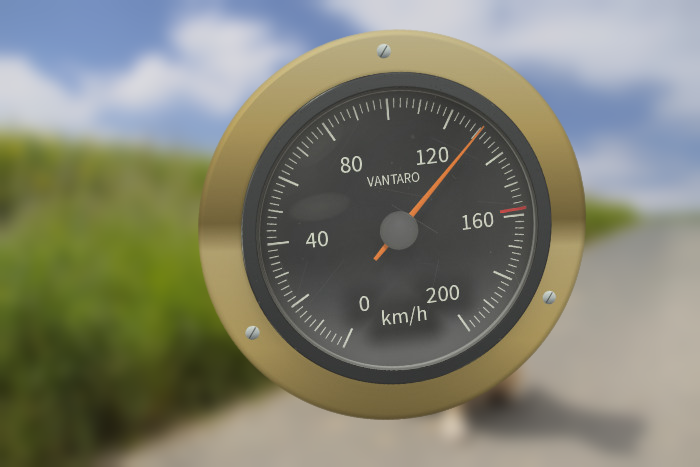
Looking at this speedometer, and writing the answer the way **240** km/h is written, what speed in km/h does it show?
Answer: **130** km/h
